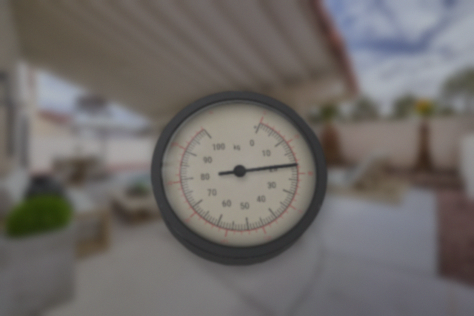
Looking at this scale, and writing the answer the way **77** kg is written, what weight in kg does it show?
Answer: **20** kg
